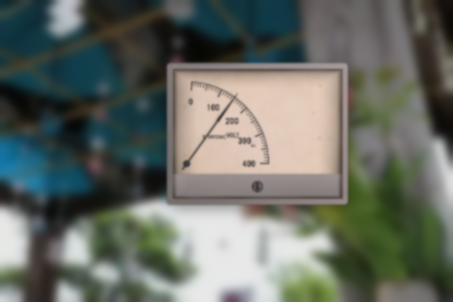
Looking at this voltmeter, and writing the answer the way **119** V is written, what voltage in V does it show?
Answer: **150** V
